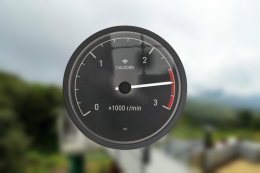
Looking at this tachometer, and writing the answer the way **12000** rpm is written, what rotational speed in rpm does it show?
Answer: **2600** rpm
